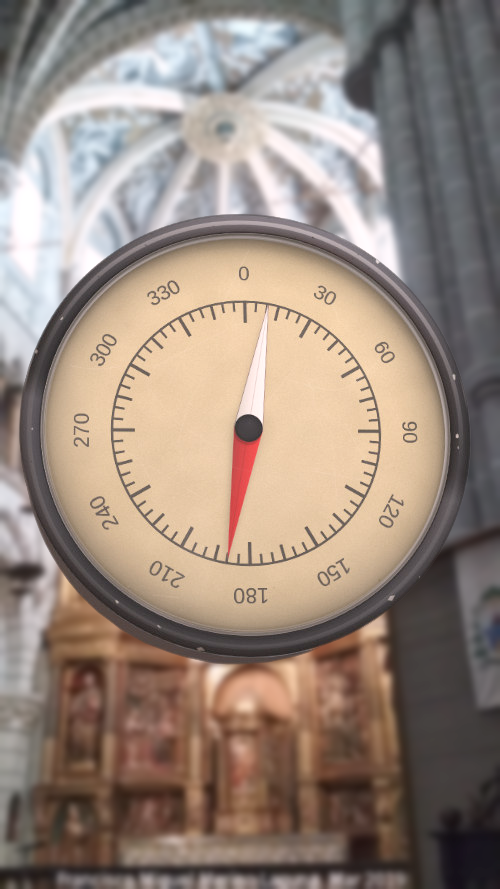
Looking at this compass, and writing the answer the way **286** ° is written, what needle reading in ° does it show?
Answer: **190** °
